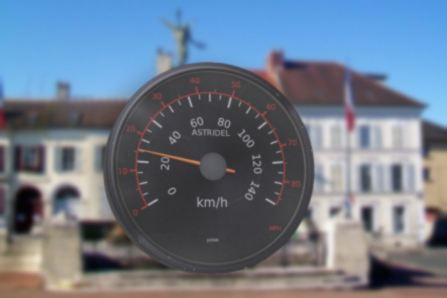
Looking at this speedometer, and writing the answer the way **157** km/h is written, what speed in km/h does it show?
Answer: **25** km/h
